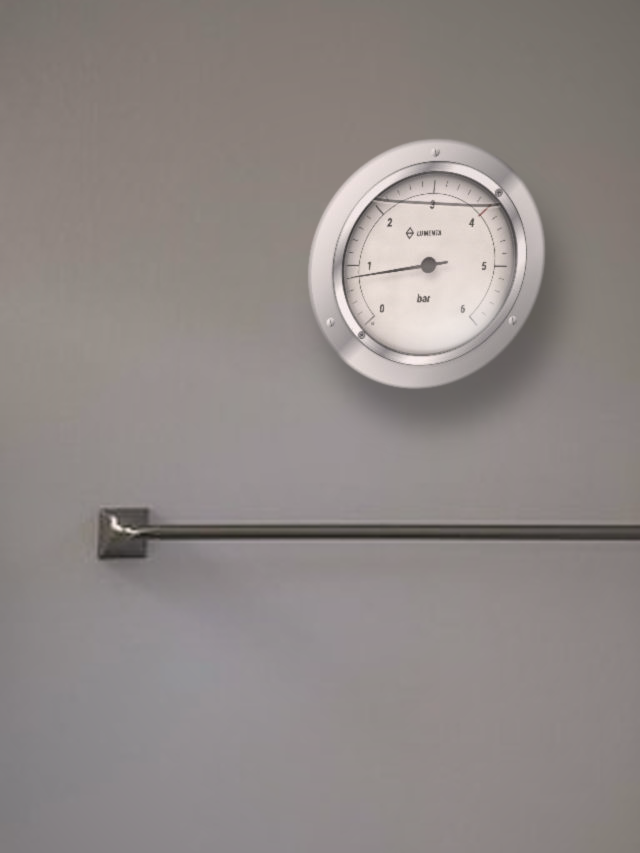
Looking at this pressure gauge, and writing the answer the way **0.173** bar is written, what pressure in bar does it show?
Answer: **0.8** bar
